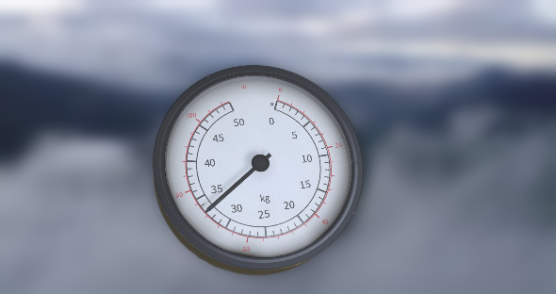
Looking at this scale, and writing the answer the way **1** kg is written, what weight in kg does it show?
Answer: **33** kg
